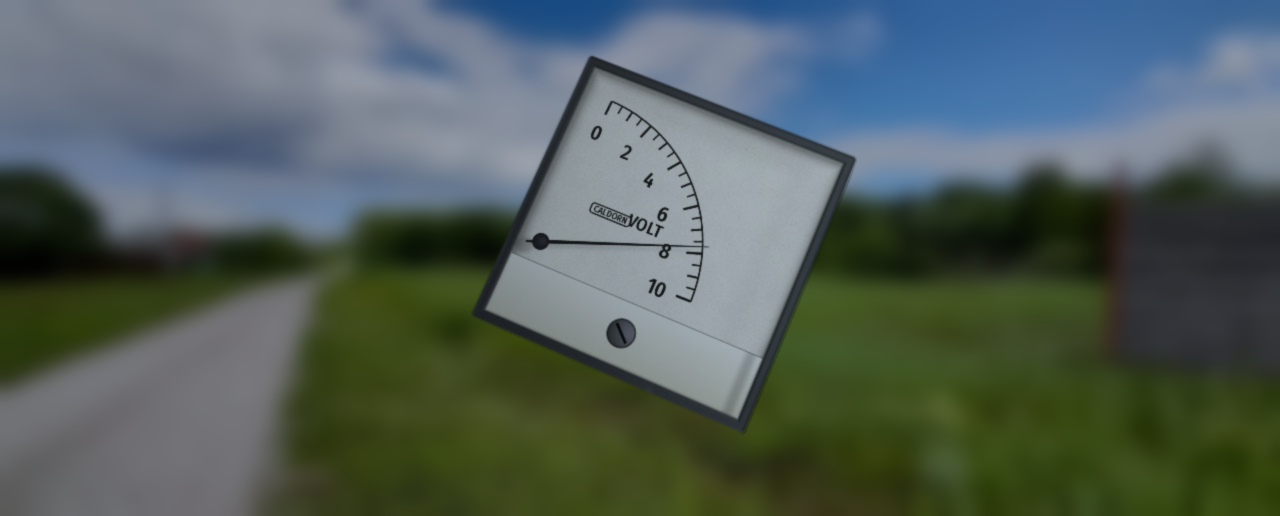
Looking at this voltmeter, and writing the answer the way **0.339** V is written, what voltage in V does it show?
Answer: **7.75** V
